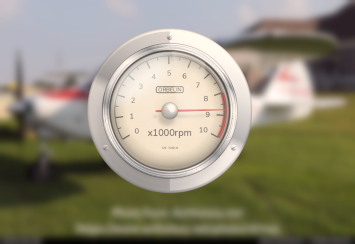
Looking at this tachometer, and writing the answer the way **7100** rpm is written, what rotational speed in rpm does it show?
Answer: **8750** rpm
